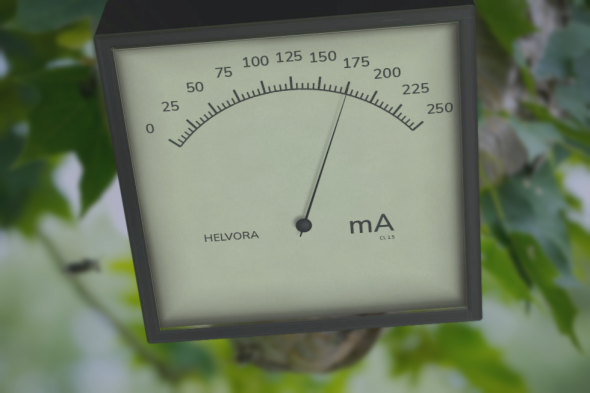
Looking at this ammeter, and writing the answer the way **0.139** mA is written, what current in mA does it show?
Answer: **175** mA
